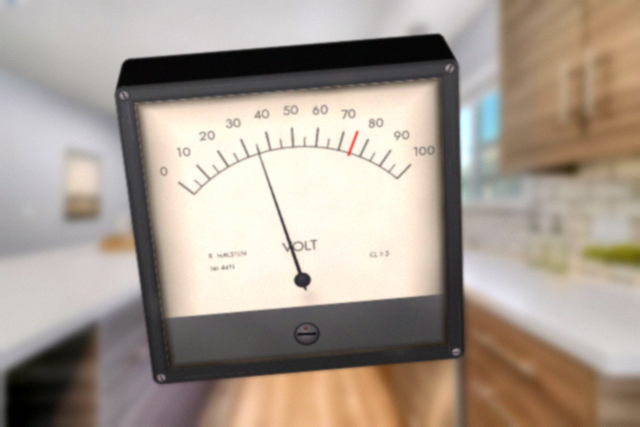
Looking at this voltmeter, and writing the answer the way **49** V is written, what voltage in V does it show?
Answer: **35** V
